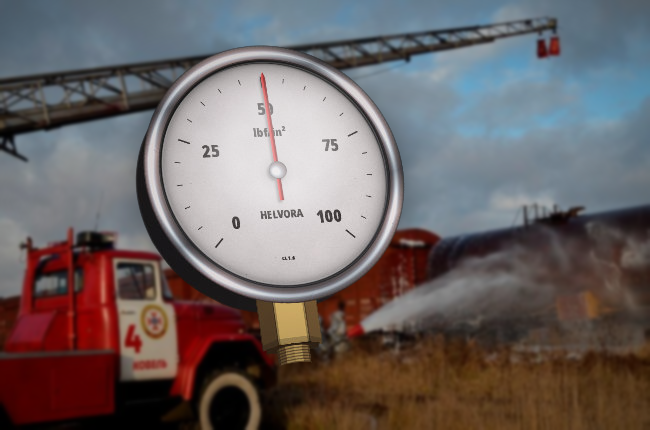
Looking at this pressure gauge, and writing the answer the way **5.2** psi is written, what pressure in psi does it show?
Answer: **50** psi
